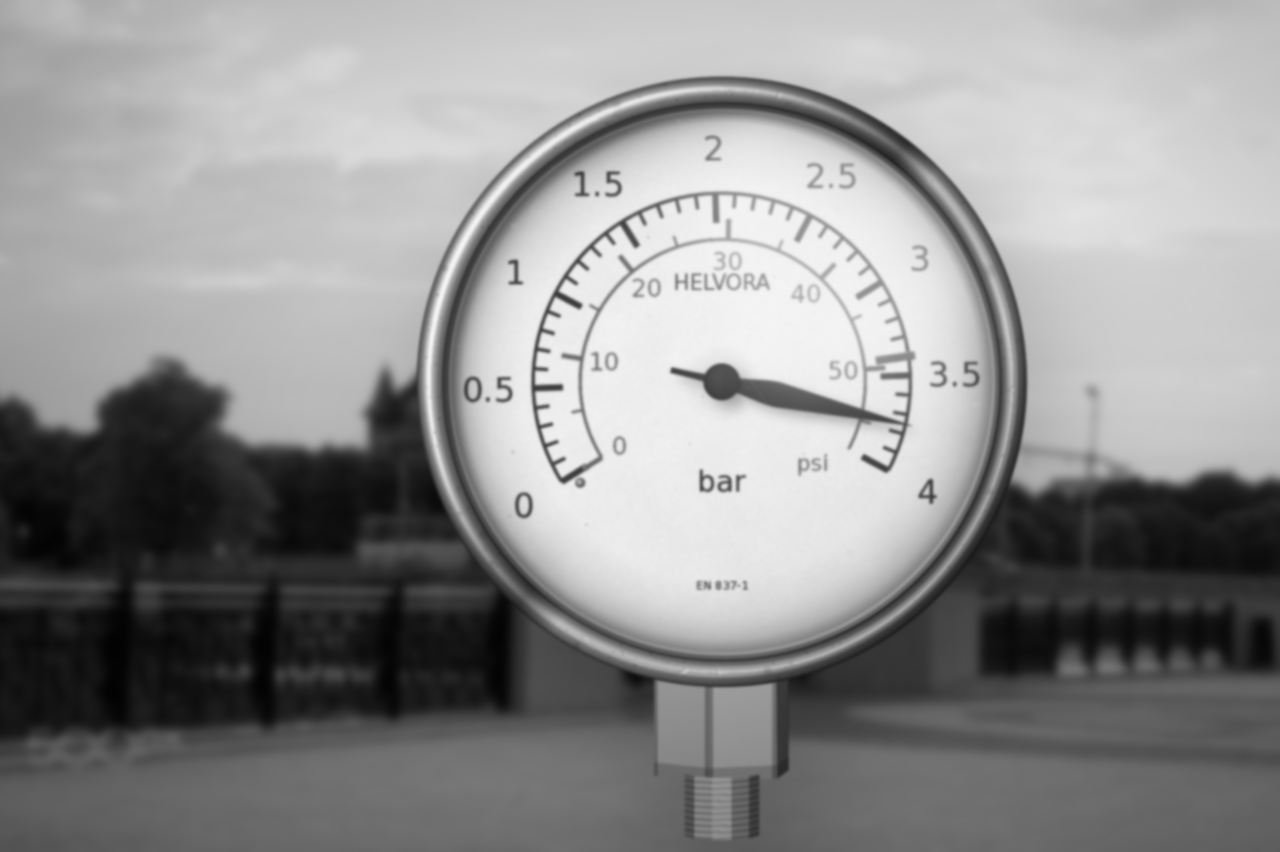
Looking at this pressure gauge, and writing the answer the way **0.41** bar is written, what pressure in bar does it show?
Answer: **3.75** bar
